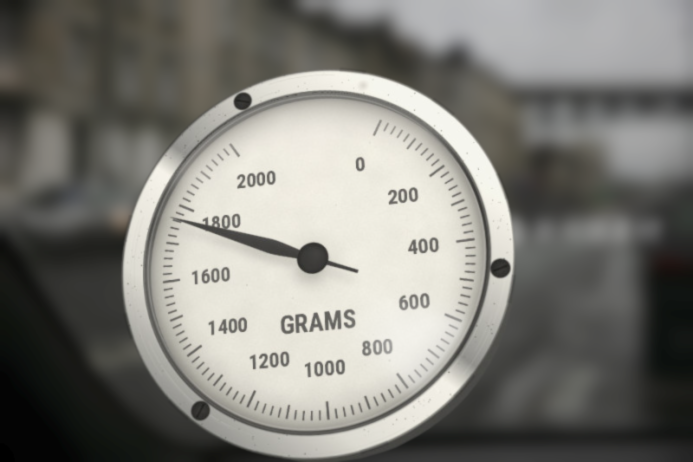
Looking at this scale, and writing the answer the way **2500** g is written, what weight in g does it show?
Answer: **1760** g
